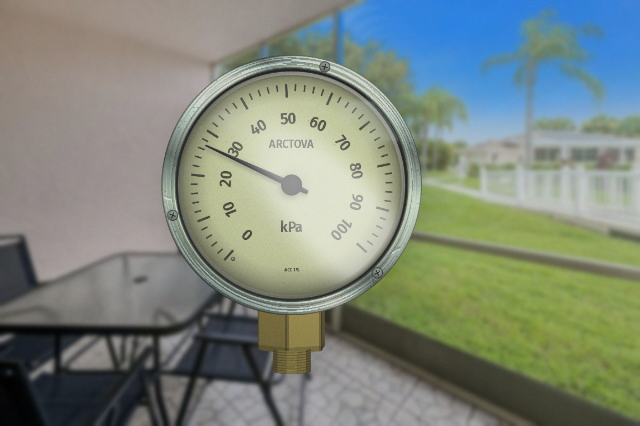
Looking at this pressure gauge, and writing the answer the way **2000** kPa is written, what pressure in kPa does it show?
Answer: **27** kPa
